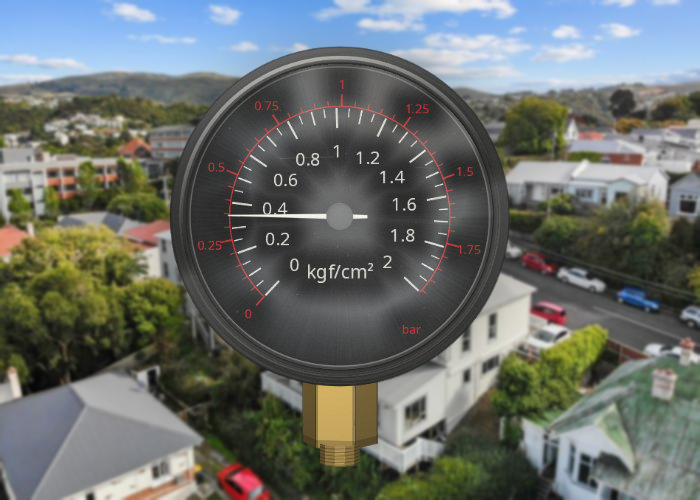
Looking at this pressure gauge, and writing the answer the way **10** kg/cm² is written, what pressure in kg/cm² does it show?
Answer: **0.35** kg/cm²
